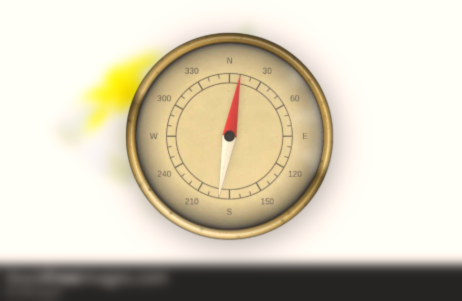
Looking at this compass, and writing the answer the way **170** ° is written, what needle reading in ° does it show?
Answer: **10** °
